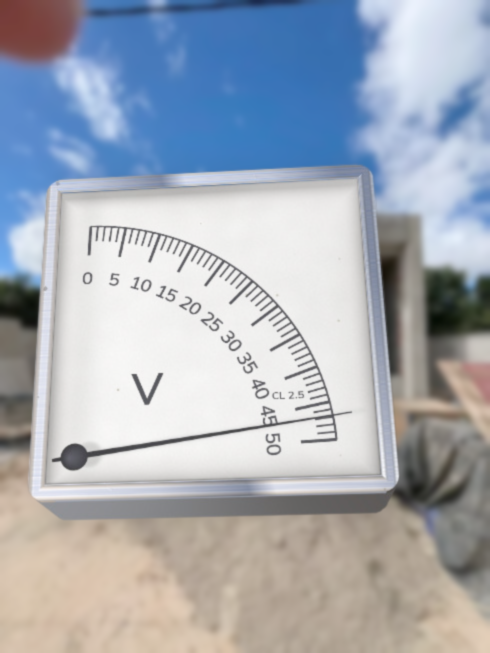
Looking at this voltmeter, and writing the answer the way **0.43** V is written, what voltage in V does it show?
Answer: **47** V
